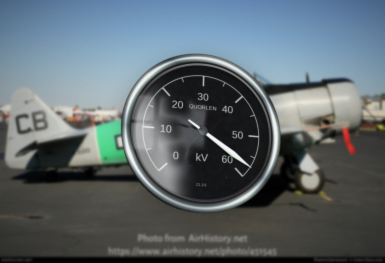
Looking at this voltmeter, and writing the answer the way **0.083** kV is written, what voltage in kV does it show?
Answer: **57.5** kV
